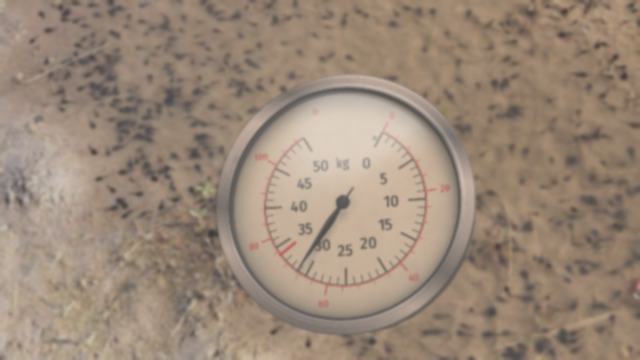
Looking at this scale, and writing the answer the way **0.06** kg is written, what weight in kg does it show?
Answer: **31** kg
